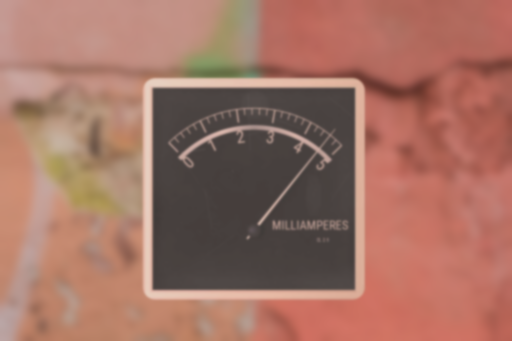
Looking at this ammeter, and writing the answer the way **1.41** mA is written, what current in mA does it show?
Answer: **4.6** mA
